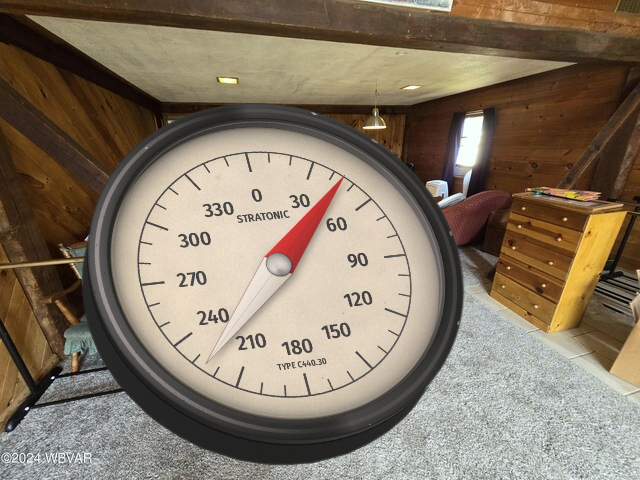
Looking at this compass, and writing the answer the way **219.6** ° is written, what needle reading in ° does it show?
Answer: **45** °
